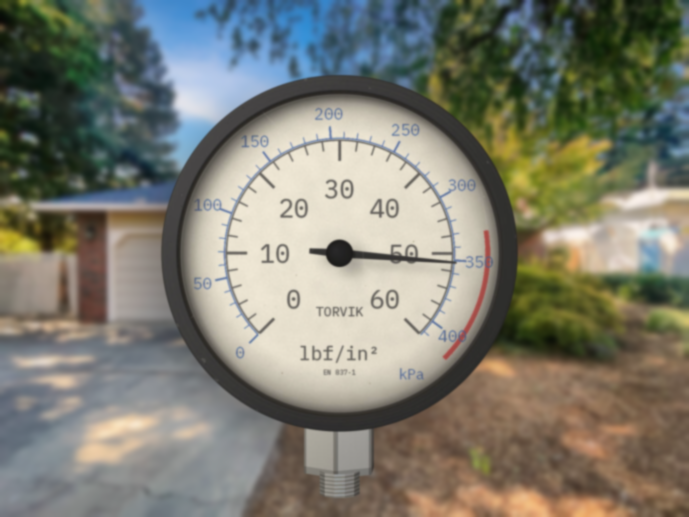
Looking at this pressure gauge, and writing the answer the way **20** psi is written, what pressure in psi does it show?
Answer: **51** psi
